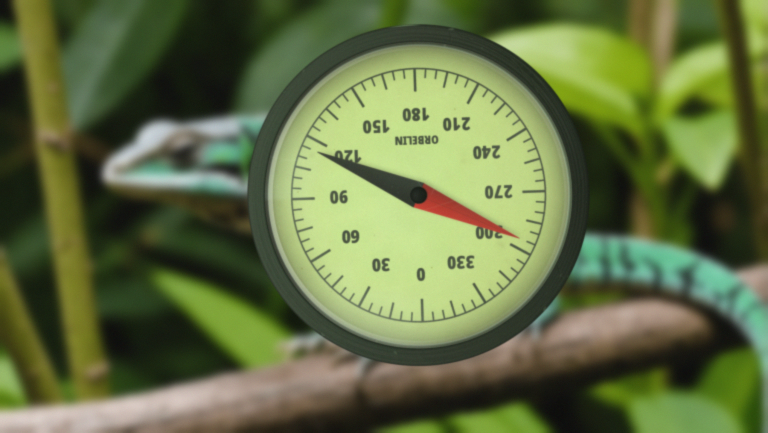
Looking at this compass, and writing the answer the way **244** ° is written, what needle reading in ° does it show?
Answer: **295** °
